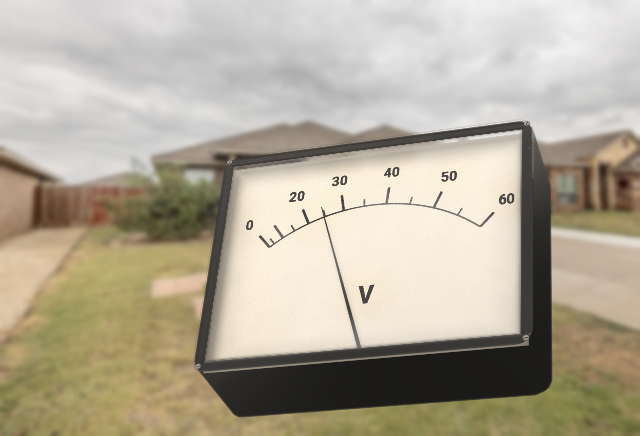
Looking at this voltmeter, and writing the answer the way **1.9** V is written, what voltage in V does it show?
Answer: **25** V
